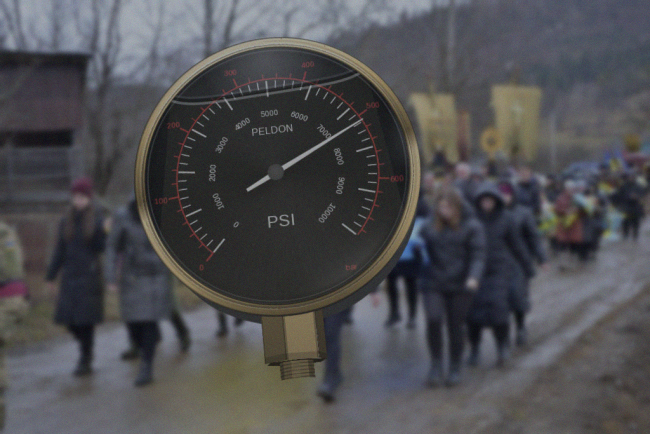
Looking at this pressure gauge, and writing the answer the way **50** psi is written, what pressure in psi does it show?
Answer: **7400** psi
